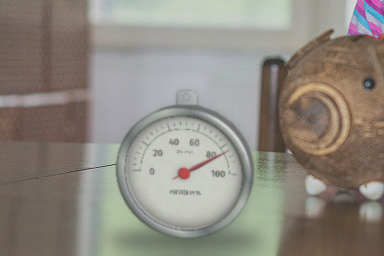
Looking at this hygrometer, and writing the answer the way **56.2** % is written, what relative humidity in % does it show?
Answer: **84** %
